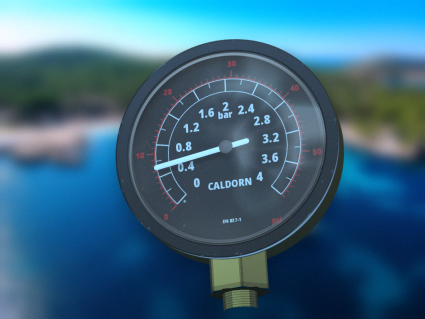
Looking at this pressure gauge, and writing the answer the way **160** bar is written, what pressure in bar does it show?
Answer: **0.5** bar
